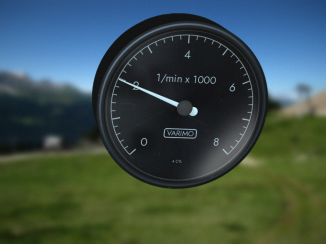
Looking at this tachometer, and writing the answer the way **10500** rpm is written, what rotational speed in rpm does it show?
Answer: **2000** rpm
